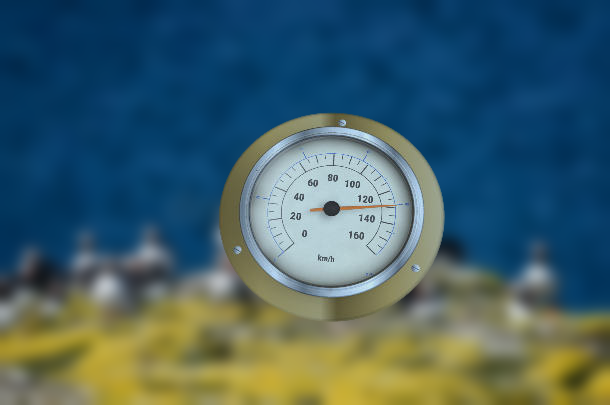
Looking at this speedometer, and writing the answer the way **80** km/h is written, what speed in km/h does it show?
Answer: **130** km/h
